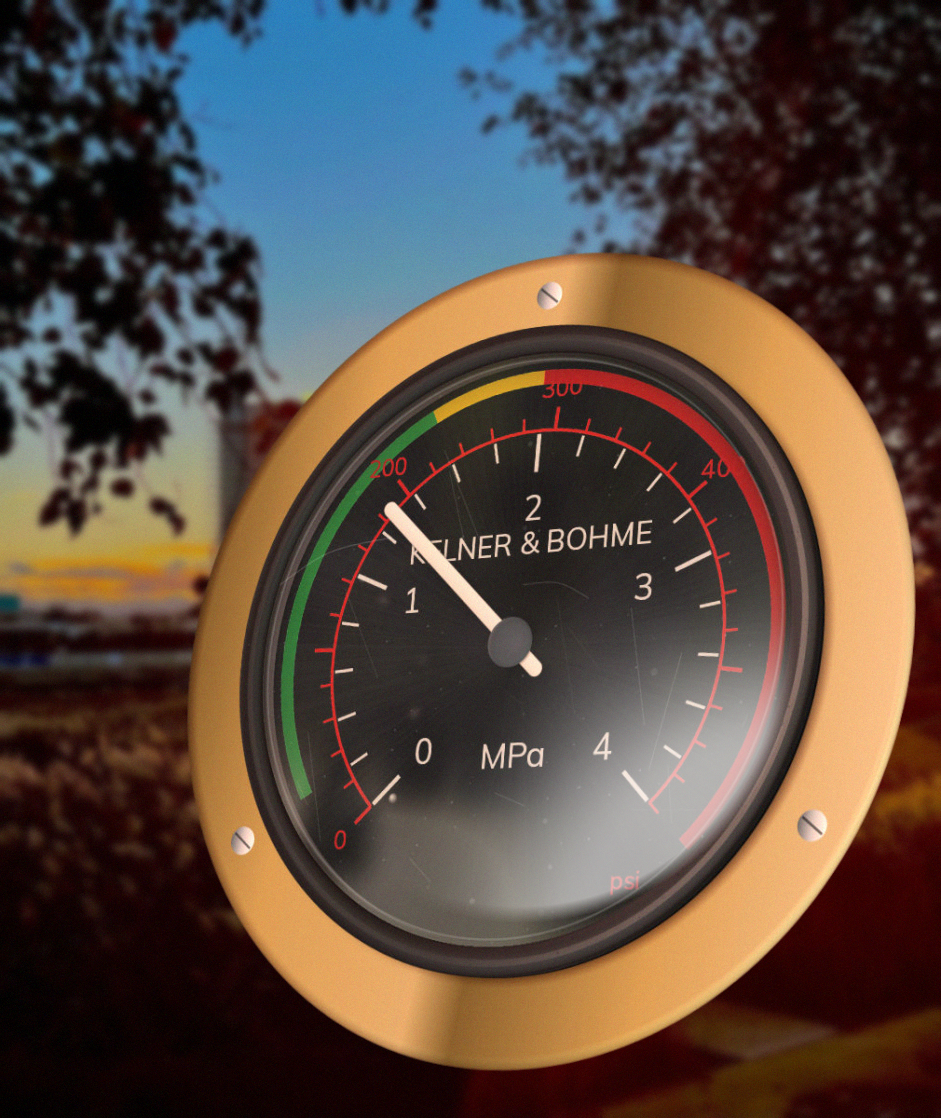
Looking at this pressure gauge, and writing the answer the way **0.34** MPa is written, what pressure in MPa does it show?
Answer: **1.3** MPa
